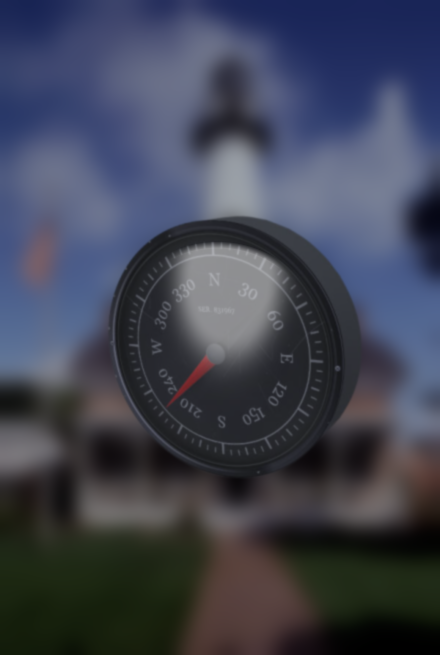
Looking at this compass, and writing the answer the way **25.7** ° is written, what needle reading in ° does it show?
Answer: **225** °
